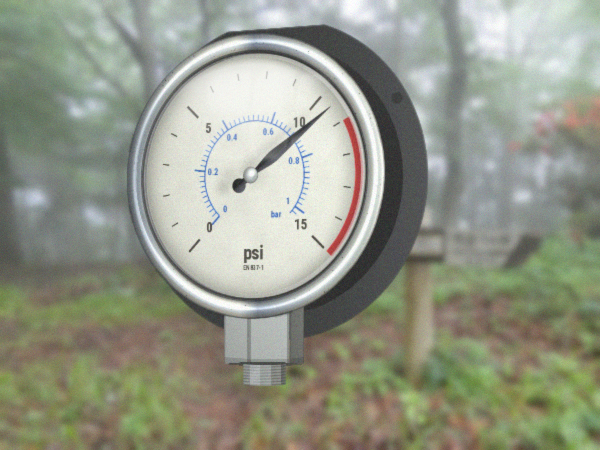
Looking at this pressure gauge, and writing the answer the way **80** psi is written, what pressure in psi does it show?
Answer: **10.5** psi
